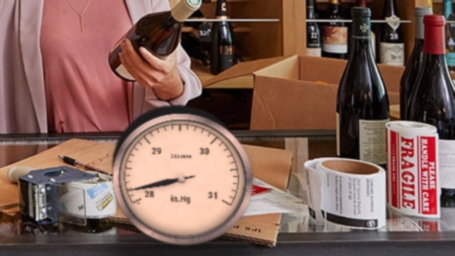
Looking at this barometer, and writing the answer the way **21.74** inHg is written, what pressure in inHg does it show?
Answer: **28.2** inHg
